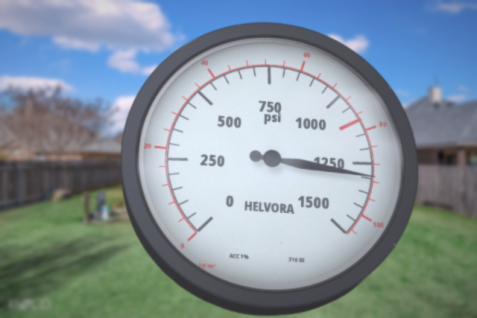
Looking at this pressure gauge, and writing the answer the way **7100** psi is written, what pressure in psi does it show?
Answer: **1300** psi
